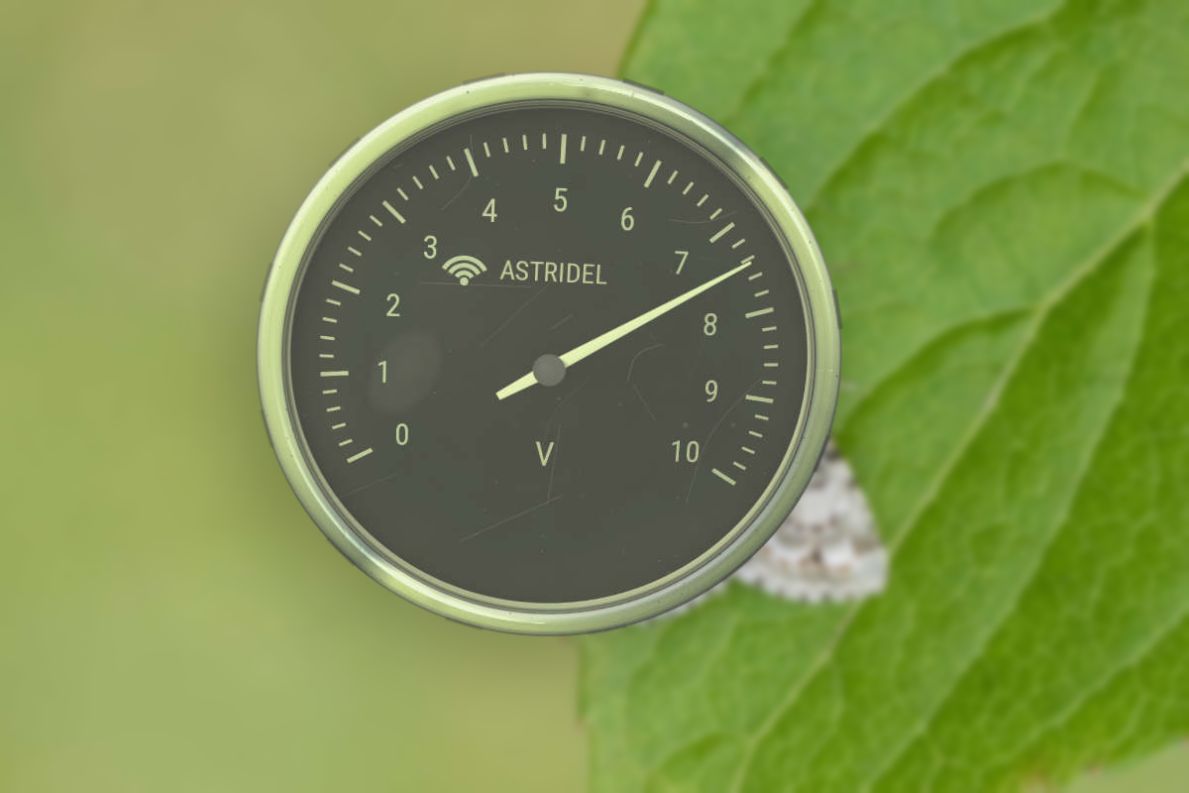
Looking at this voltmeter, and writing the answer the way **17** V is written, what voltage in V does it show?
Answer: **7.4** V
